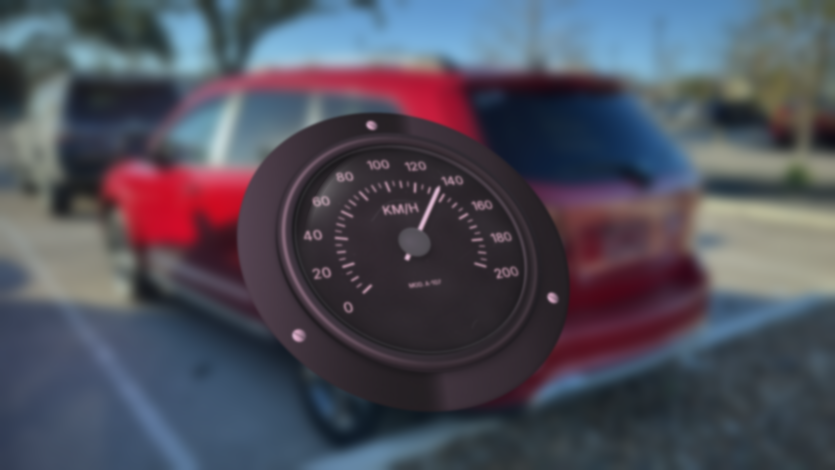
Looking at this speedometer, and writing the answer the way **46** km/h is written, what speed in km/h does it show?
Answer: **135** km/h
